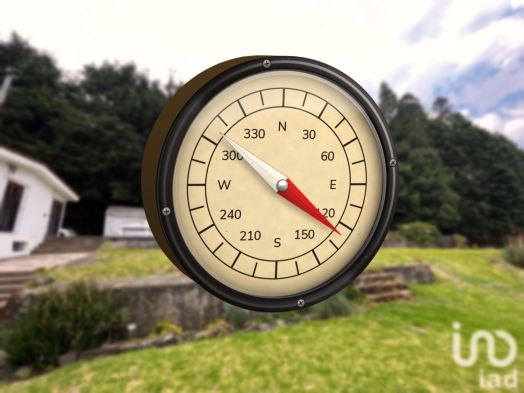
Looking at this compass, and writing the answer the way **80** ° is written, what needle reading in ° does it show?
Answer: **127.5** °
